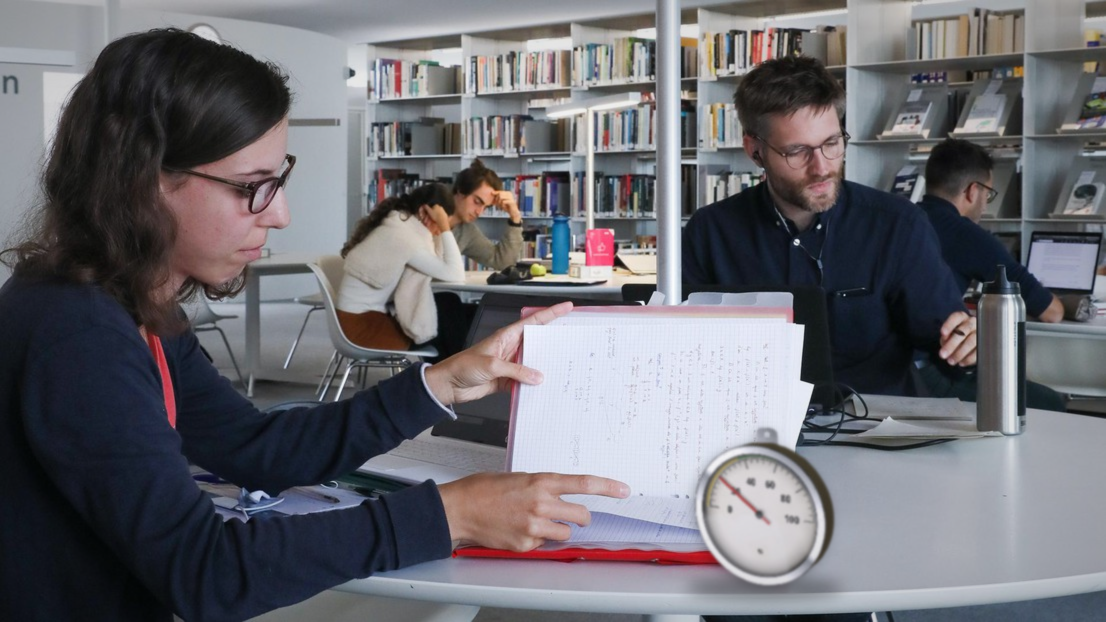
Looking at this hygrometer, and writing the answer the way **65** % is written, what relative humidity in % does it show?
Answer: **20** %
